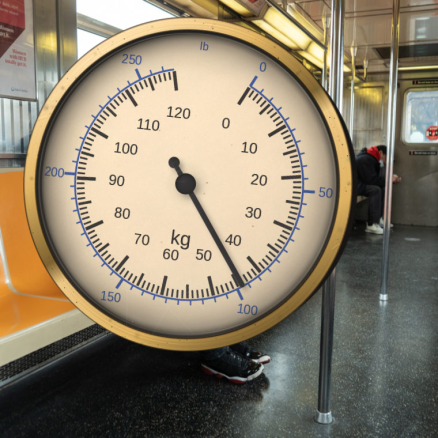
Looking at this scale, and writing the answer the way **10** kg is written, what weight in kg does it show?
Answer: **44** kg
